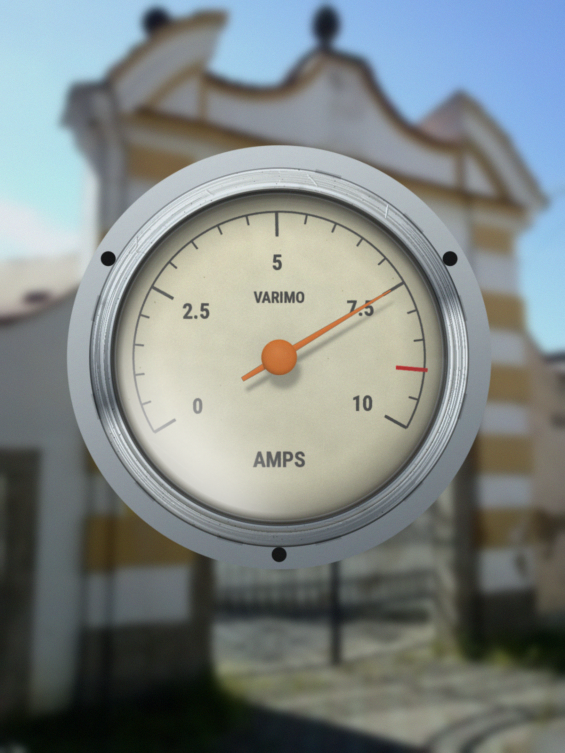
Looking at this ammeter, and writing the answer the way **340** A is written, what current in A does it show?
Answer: **7.5** A
